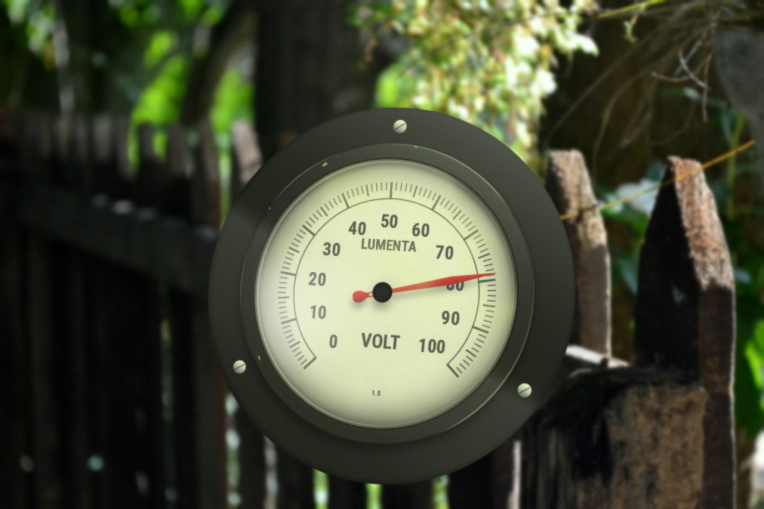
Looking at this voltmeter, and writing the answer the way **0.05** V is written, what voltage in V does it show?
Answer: **79** V
